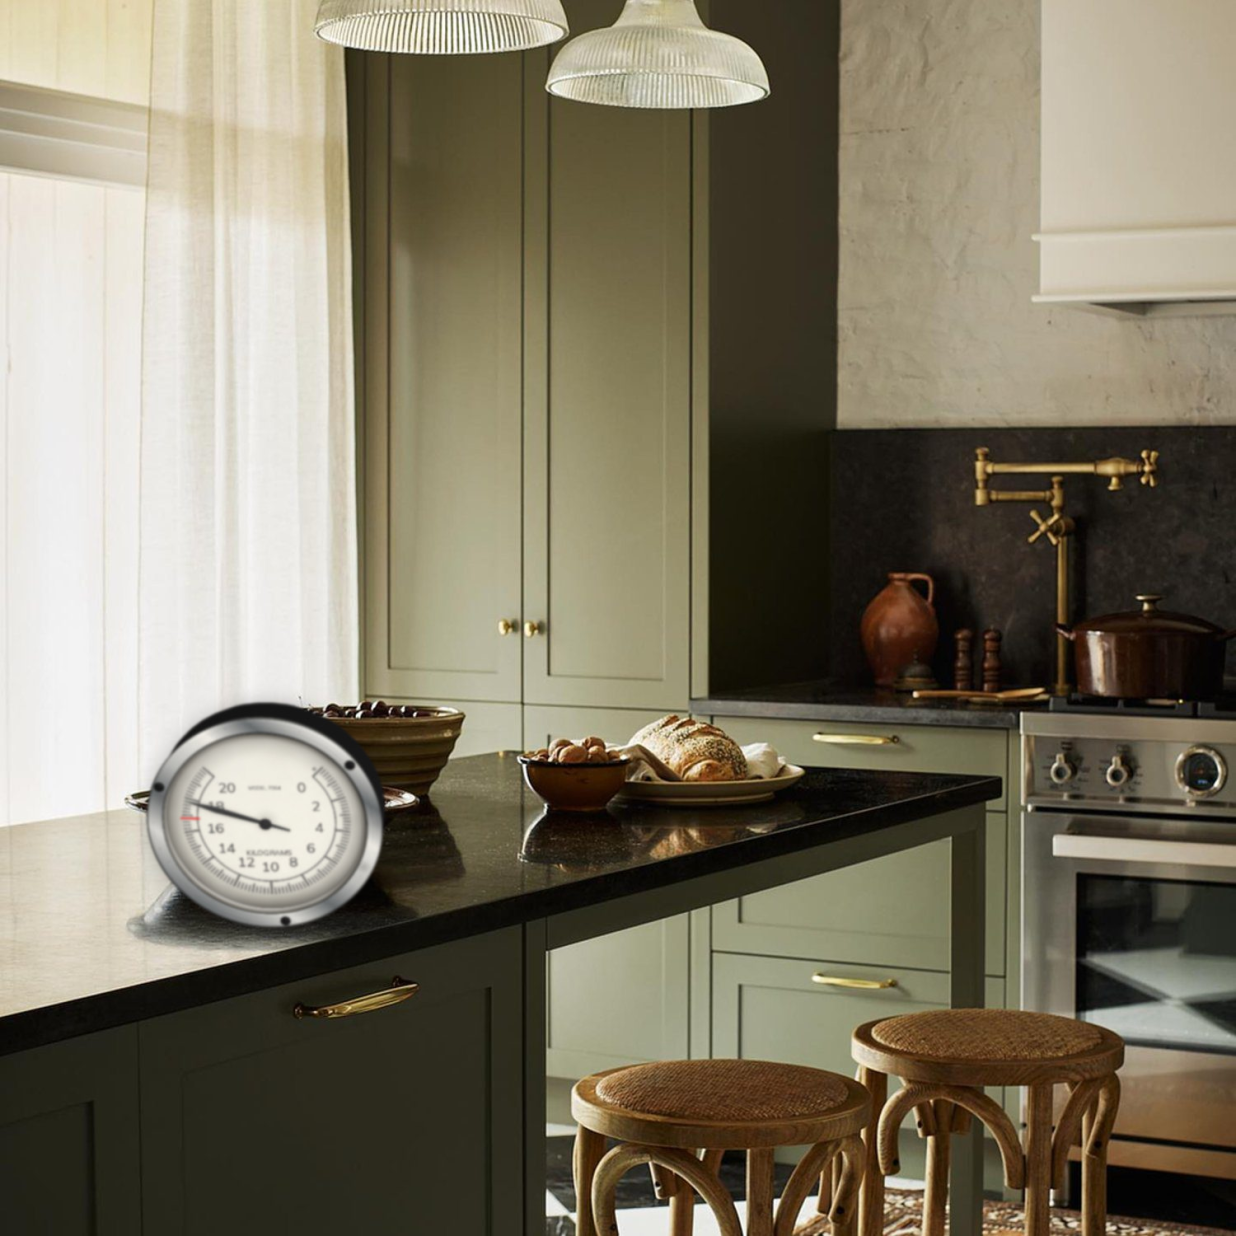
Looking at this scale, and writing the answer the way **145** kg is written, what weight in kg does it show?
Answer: **18** kg
